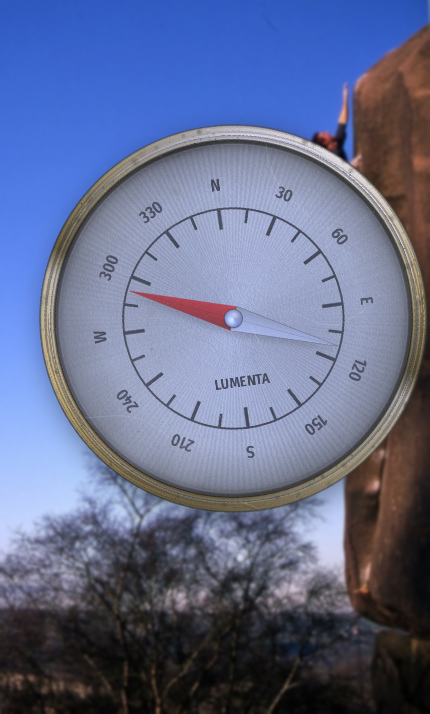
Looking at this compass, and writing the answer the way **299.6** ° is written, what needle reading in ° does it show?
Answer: **292.5** °
